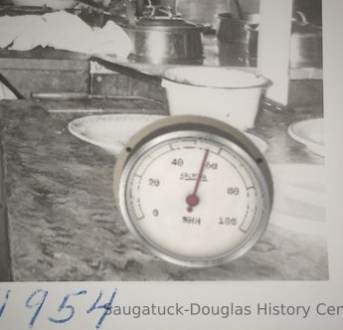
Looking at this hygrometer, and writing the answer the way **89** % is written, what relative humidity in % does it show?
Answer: **55** %
